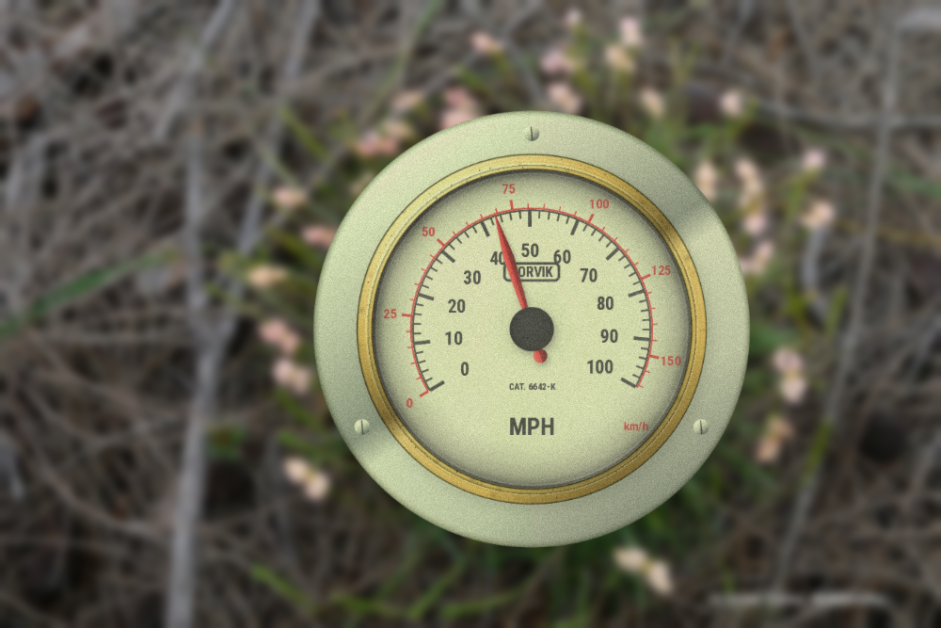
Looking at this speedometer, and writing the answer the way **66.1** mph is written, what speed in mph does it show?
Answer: **43** mph
